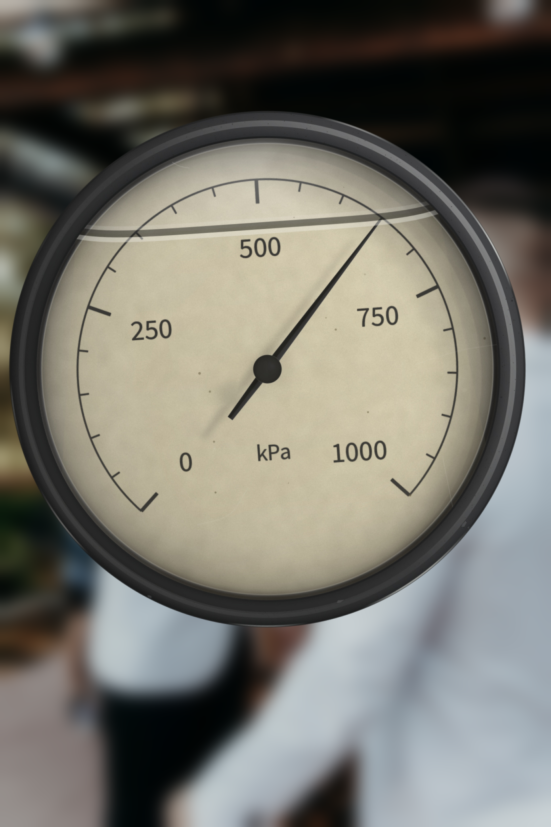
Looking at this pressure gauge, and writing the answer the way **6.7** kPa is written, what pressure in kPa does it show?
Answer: **650** kPa
